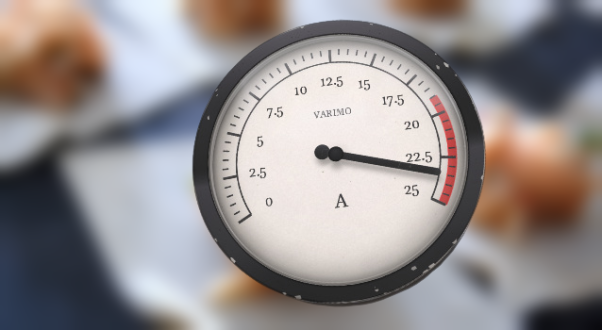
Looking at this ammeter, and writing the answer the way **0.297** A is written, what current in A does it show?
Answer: **23.5** A
